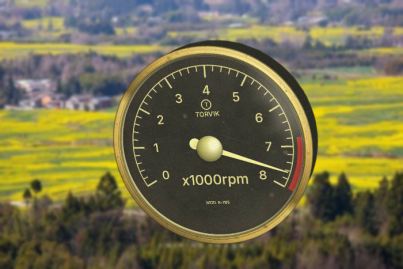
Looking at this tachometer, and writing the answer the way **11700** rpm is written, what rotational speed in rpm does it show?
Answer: **7600** rpm
